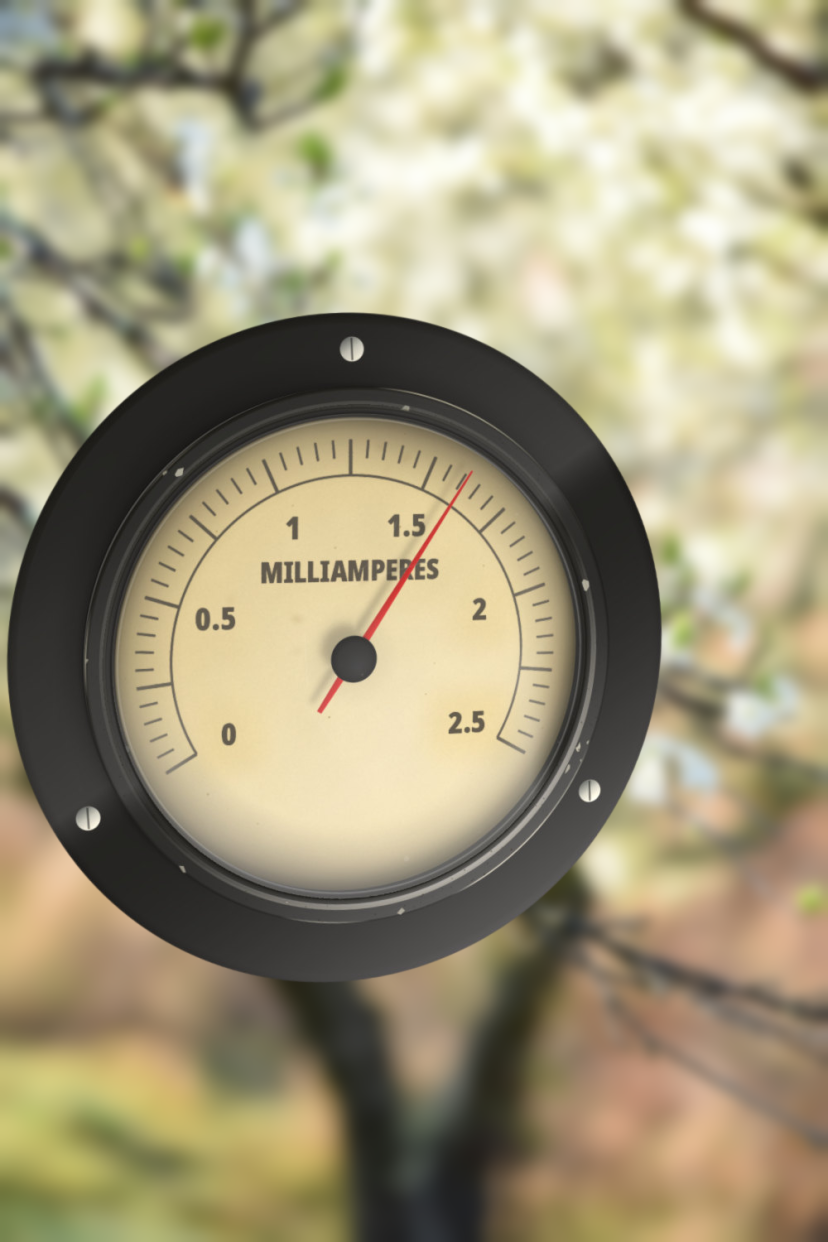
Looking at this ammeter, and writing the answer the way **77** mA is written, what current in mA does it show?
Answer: **1.6** mA
